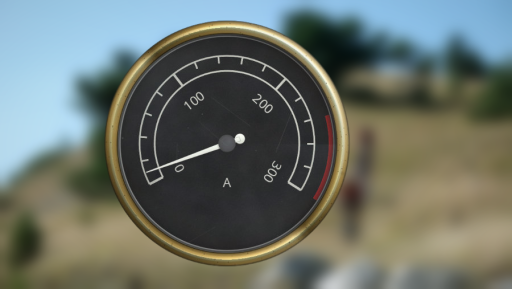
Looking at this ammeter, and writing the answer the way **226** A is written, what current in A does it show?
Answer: **10** A
